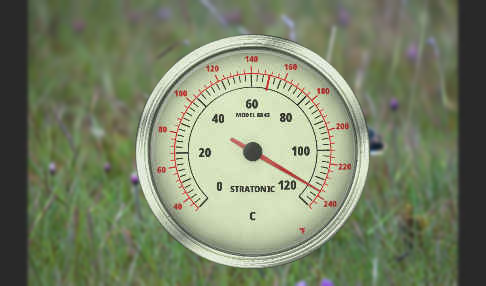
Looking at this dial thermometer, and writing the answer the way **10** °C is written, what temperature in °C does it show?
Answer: **114** °C
